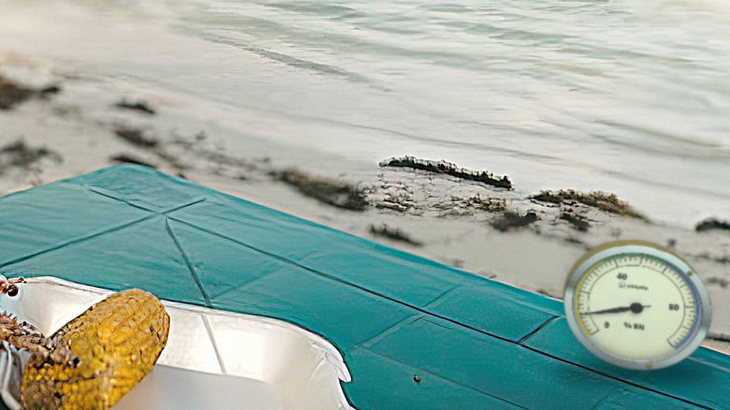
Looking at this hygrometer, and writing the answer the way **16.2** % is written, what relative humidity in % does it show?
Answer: **10** %
